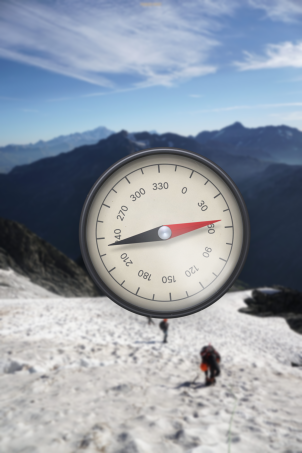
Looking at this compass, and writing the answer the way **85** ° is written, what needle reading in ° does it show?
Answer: **52.5** °
